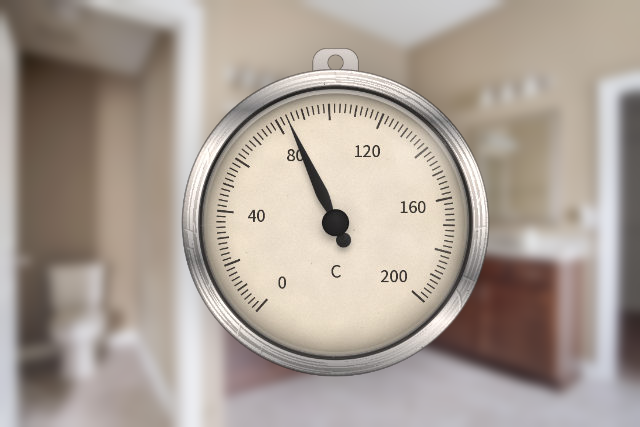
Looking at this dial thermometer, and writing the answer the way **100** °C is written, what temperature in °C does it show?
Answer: **84** °C
